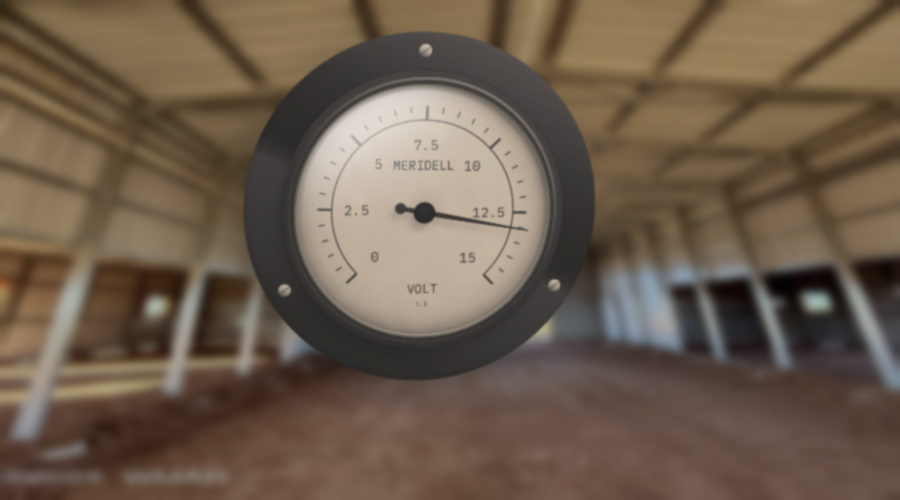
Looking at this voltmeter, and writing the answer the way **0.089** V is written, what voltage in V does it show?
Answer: **13** V
